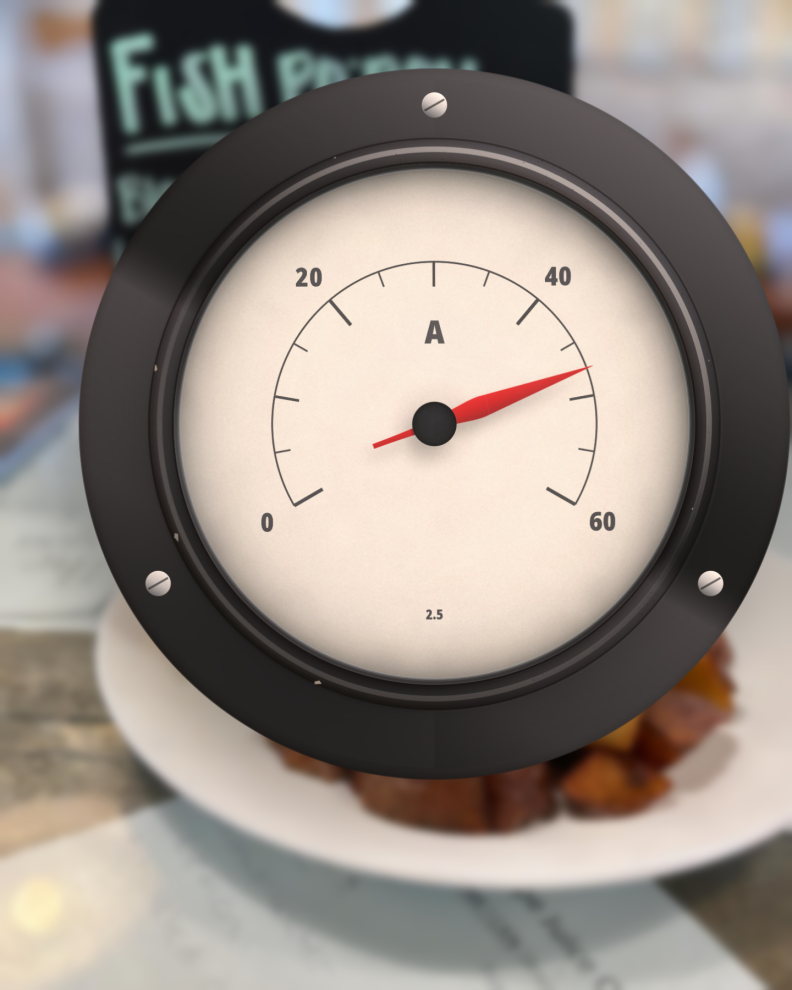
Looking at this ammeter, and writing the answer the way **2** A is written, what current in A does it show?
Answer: **47.5** A
